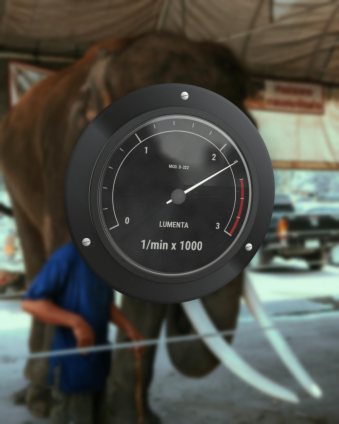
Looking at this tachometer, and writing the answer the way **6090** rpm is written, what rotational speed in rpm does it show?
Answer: **2200** rpm
